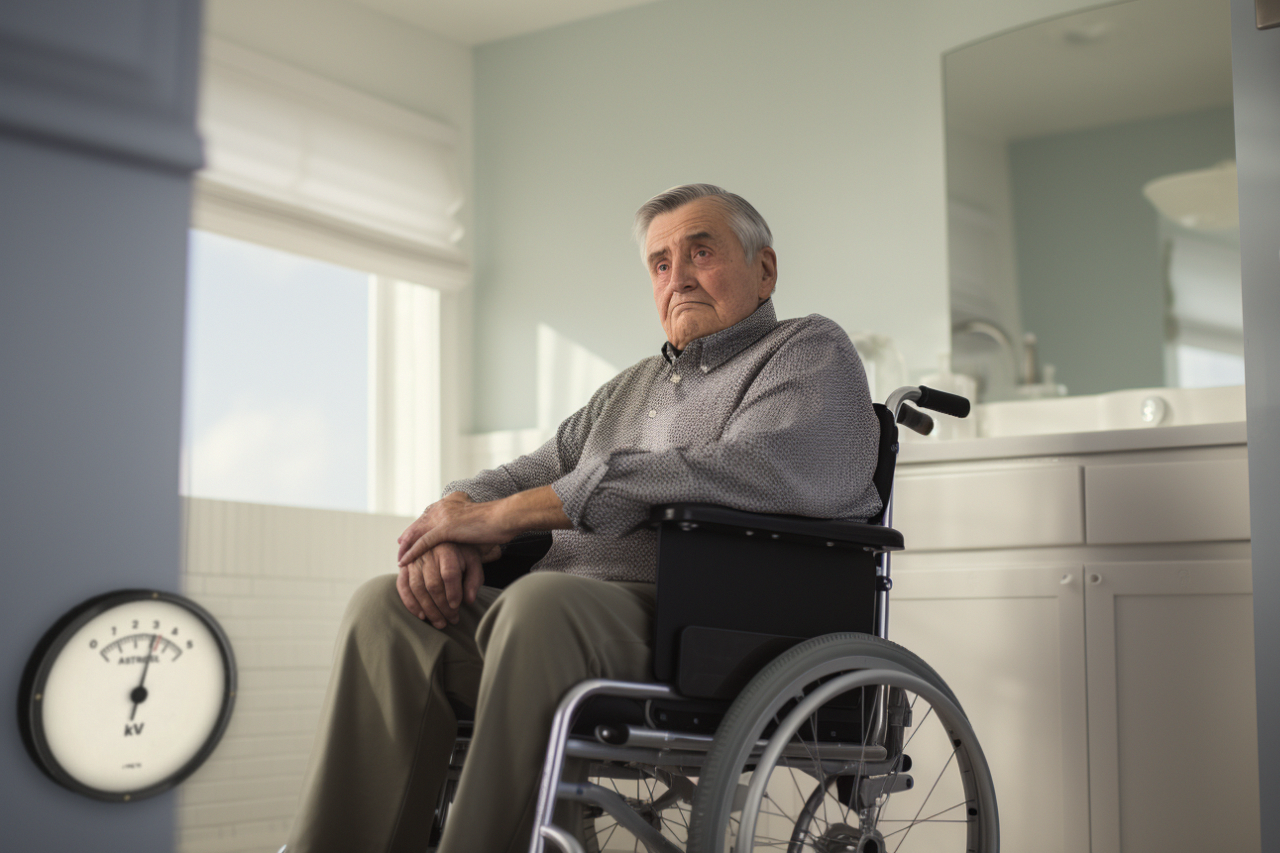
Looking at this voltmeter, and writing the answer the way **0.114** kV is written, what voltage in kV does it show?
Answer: **3** kV
